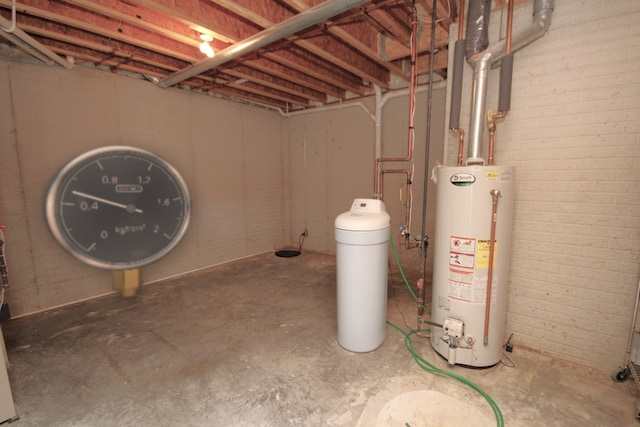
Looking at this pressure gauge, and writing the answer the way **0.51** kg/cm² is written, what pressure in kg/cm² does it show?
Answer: **0.5** kg/cm²
